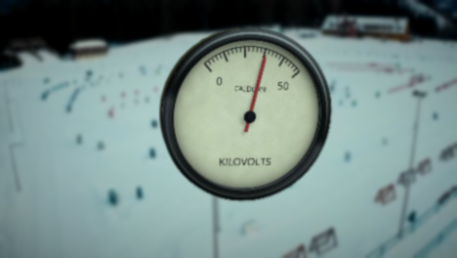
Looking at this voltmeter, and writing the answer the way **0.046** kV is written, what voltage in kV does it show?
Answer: **30** kV
